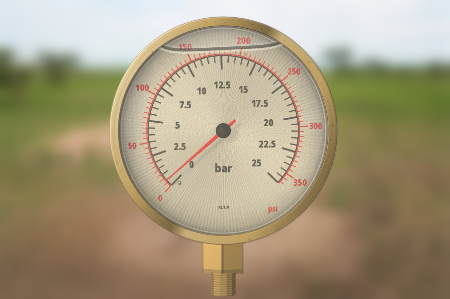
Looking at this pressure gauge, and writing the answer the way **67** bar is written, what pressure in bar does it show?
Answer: **0.5** bar
